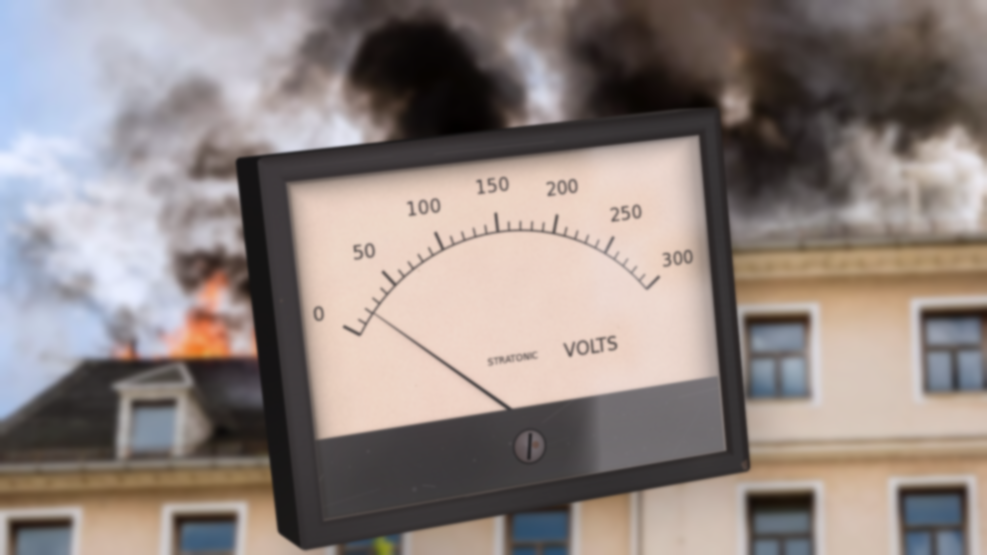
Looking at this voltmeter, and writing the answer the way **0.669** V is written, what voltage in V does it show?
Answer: **20** V
